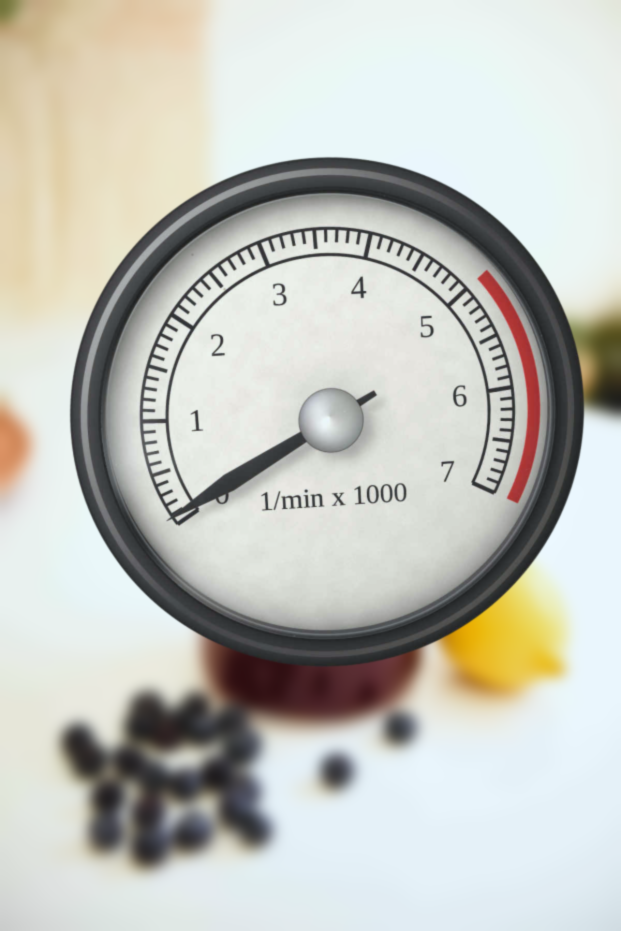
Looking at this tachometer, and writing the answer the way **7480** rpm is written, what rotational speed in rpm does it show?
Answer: **100** rpm
